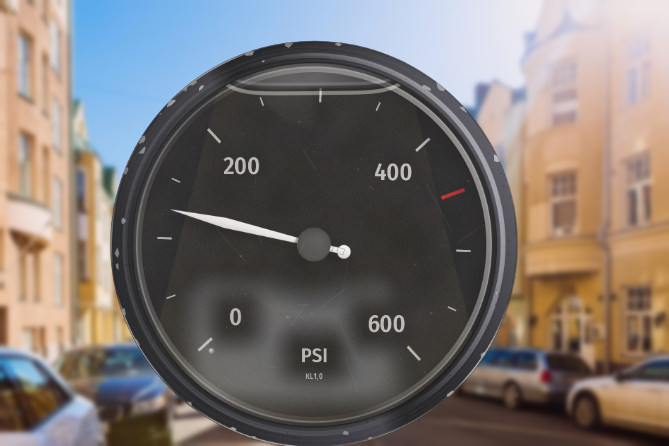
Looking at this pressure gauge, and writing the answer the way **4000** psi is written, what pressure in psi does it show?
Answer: **125** psi
